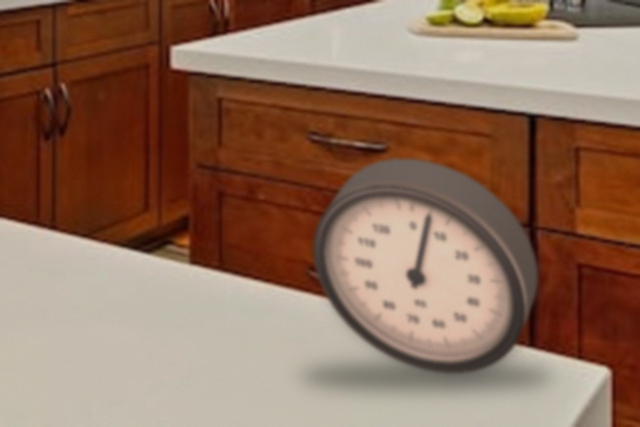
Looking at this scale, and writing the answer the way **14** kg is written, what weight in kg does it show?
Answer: **5** kg
